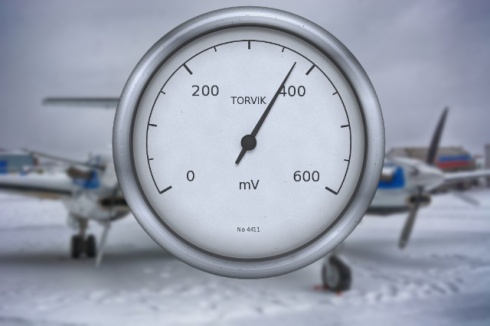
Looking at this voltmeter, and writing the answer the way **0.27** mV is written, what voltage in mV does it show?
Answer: **375** mV
